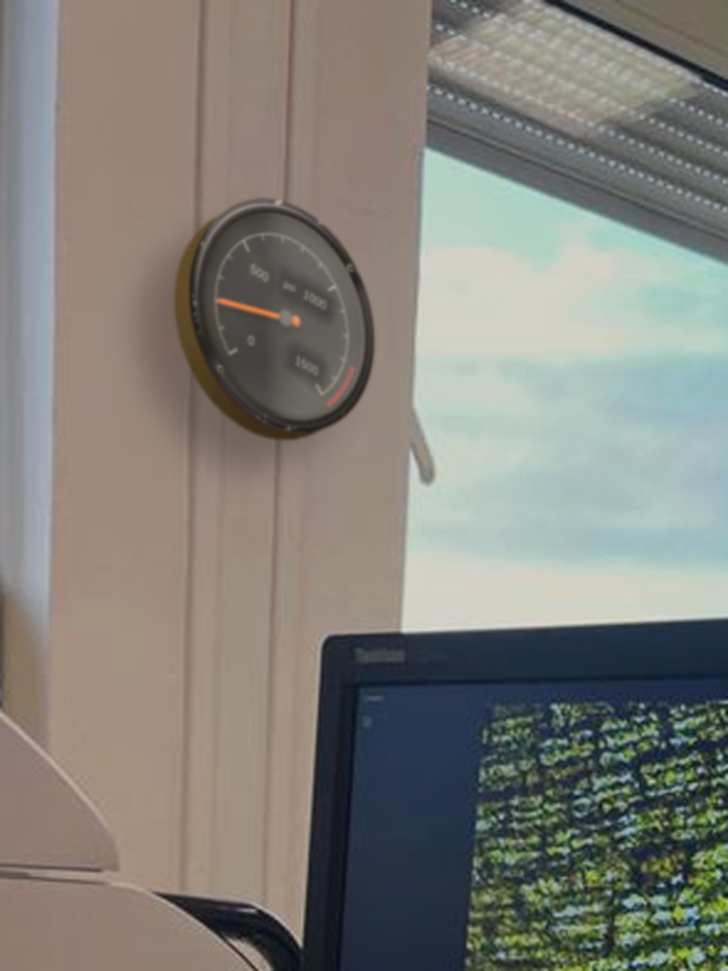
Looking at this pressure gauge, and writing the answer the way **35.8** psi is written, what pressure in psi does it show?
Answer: **200** psi
